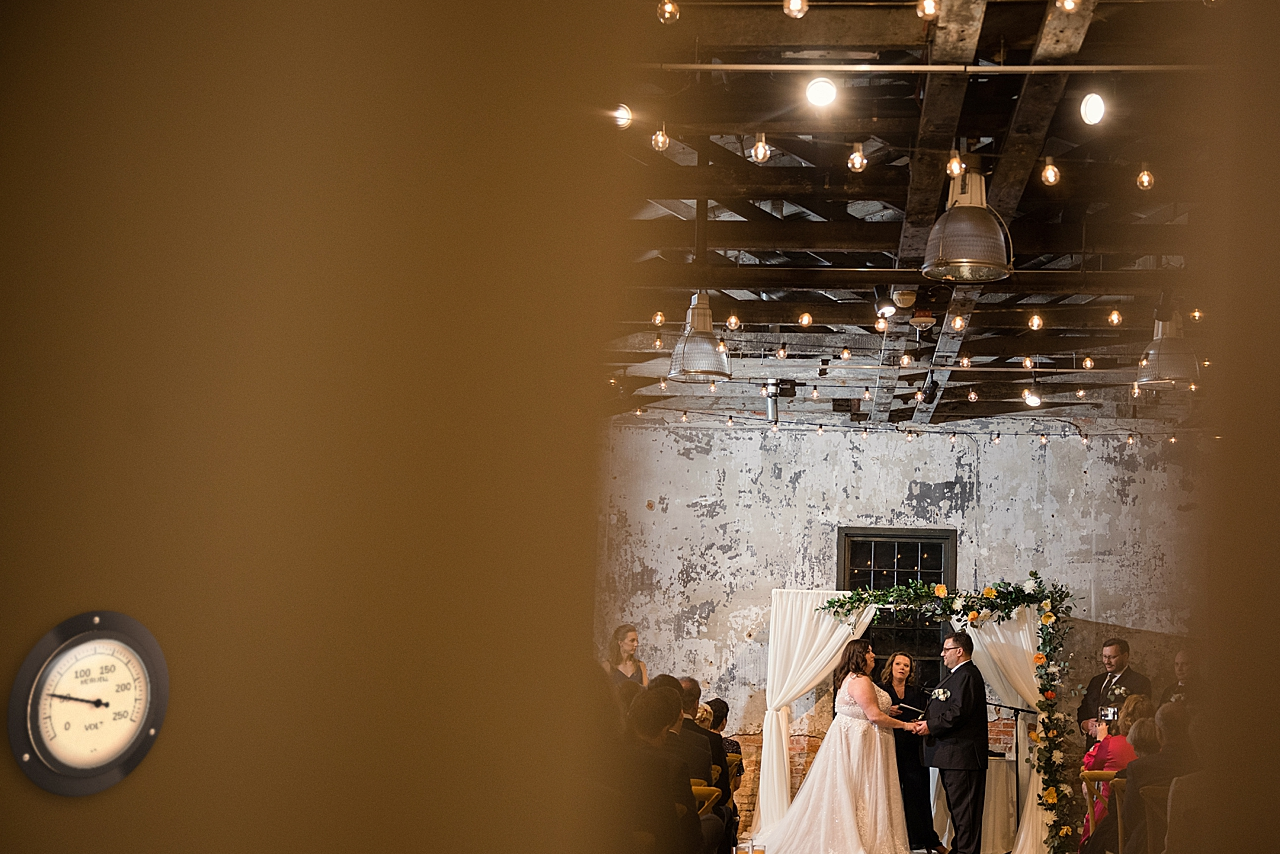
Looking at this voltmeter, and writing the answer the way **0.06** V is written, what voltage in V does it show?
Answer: **50** V
